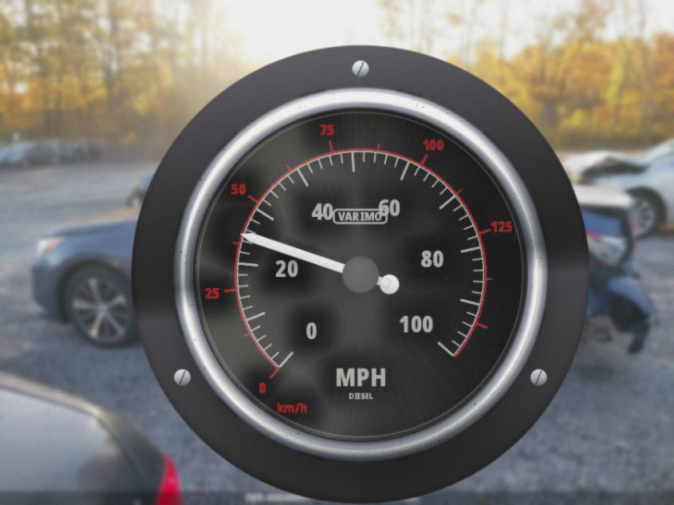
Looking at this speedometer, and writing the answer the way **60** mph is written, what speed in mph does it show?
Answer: **25** mph
